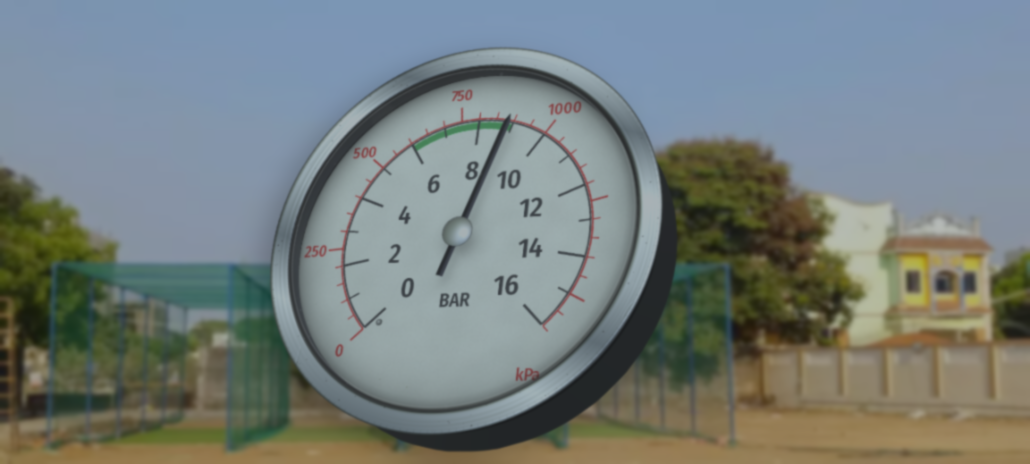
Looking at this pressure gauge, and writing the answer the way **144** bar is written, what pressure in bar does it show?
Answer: **9** bar
